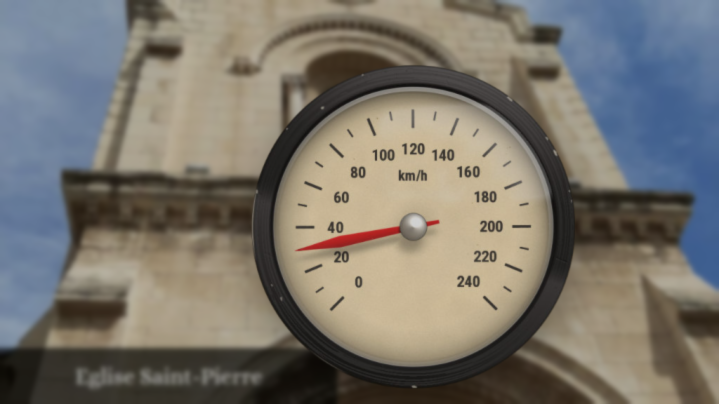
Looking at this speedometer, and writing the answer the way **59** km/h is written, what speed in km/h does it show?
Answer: **30** km/h
